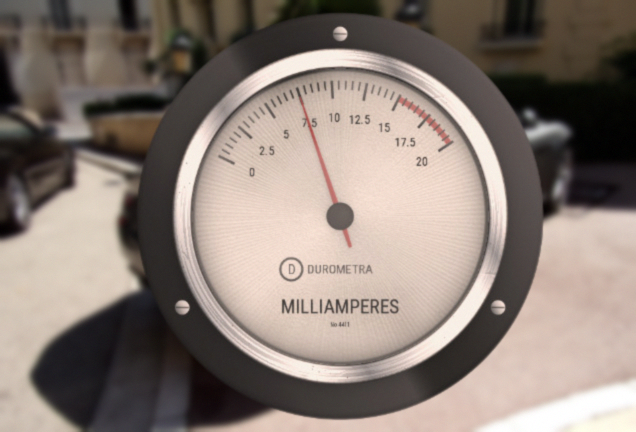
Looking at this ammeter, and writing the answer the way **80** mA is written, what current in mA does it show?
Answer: **7.5** mA
